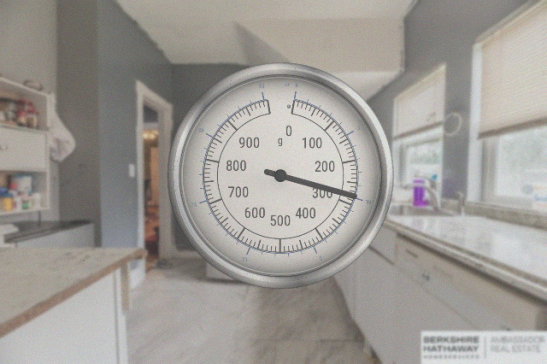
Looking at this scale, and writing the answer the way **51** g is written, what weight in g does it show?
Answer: **280** g
